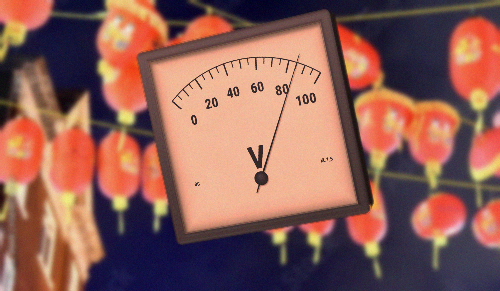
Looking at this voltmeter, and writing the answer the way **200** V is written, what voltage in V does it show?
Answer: **85** V
